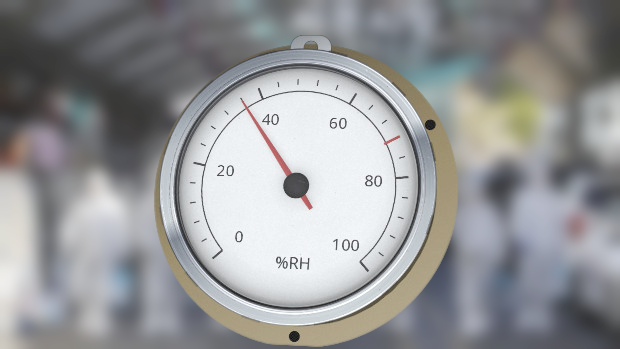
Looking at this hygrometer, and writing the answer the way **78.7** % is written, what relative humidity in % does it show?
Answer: **36** %
